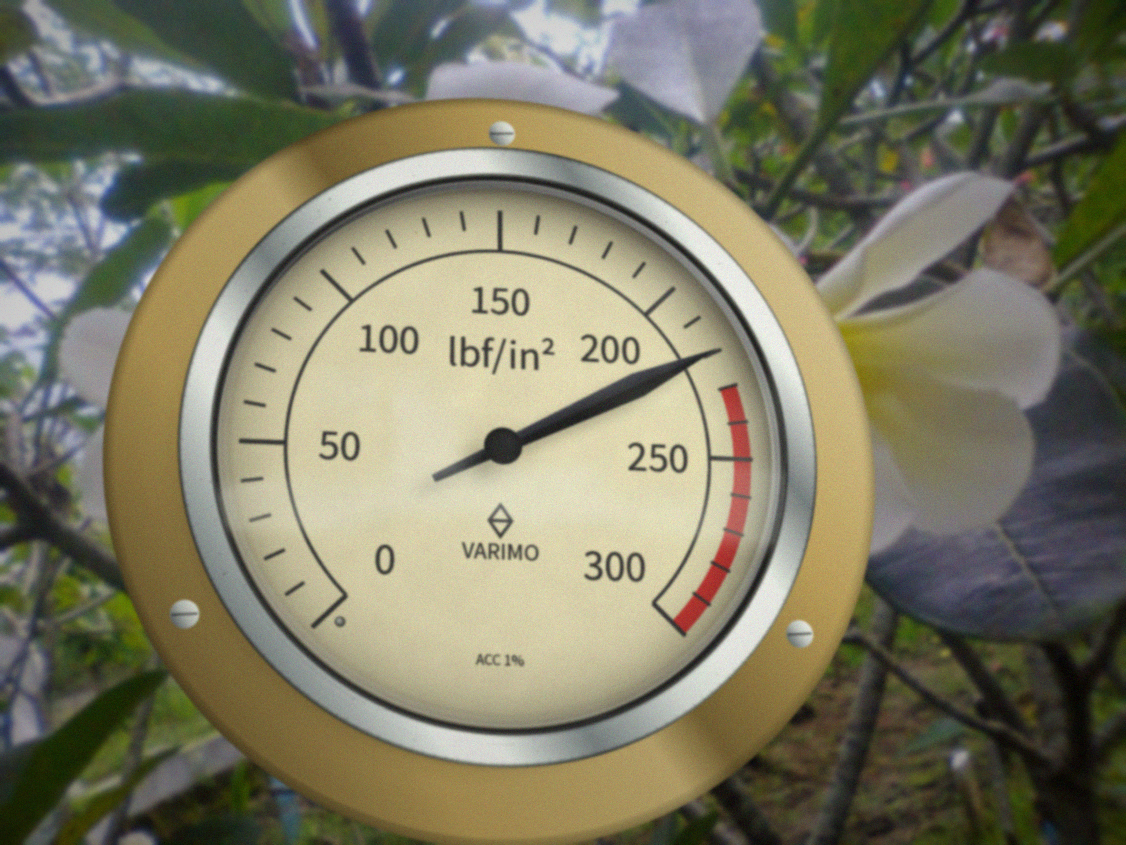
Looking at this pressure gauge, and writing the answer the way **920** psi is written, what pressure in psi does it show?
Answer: **220** psi
